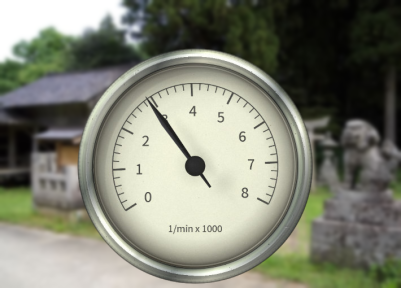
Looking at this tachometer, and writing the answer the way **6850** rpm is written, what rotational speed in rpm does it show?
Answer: **2900** rpm
